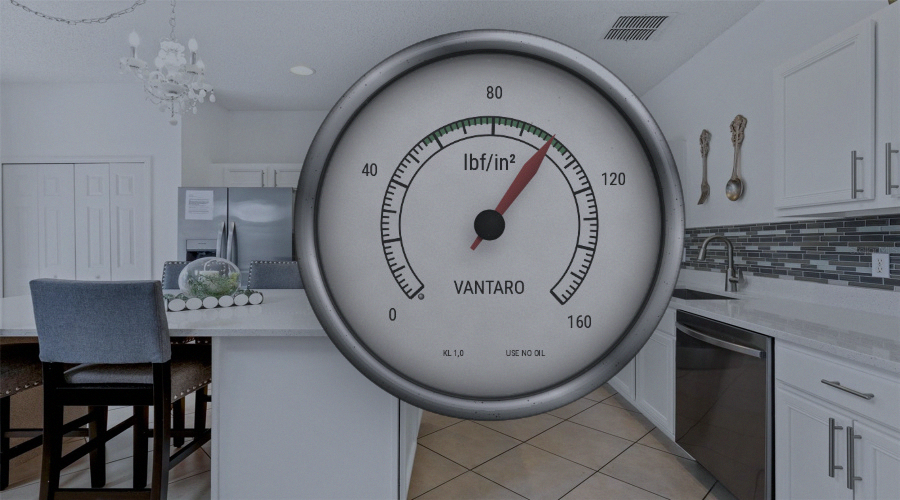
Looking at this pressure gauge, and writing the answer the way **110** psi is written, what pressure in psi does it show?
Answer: **100** psi
